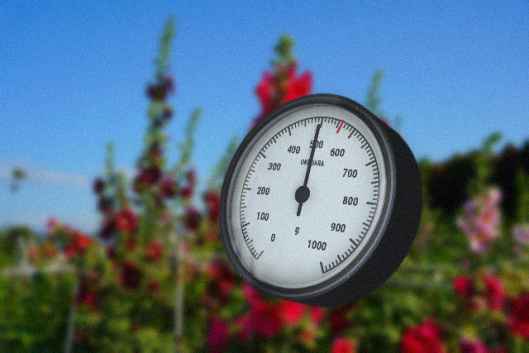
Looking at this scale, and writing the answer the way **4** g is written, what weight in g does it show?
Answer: **500** g
